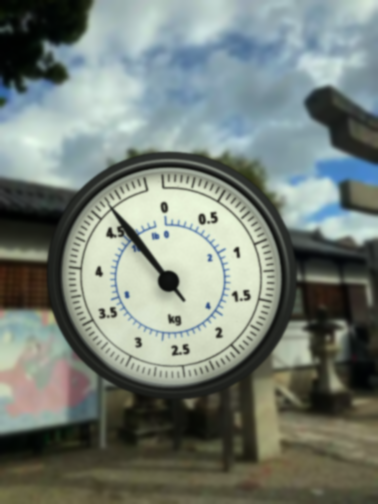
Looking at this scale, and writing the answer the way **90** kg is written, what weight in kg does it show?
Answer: **4.65** kg
